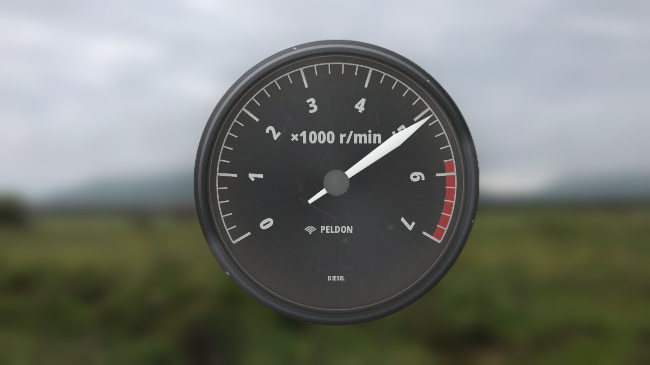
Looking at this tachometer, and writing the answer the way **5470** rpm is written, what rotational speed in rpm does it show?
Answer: **5100** rpm
